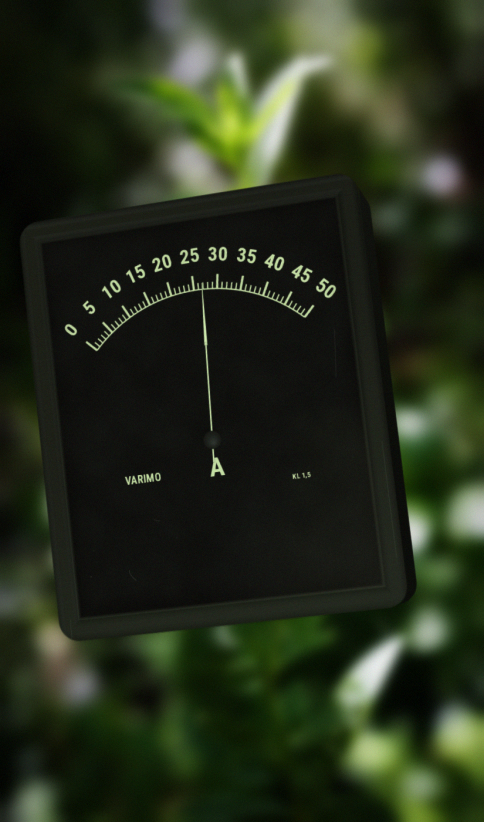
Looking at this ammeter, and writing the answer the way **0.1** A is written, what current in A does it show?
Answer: **27** A
